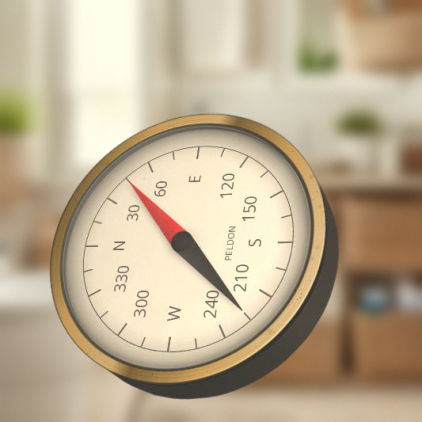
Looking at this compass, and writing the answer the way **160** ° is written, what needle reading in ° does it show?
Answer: **45** °
